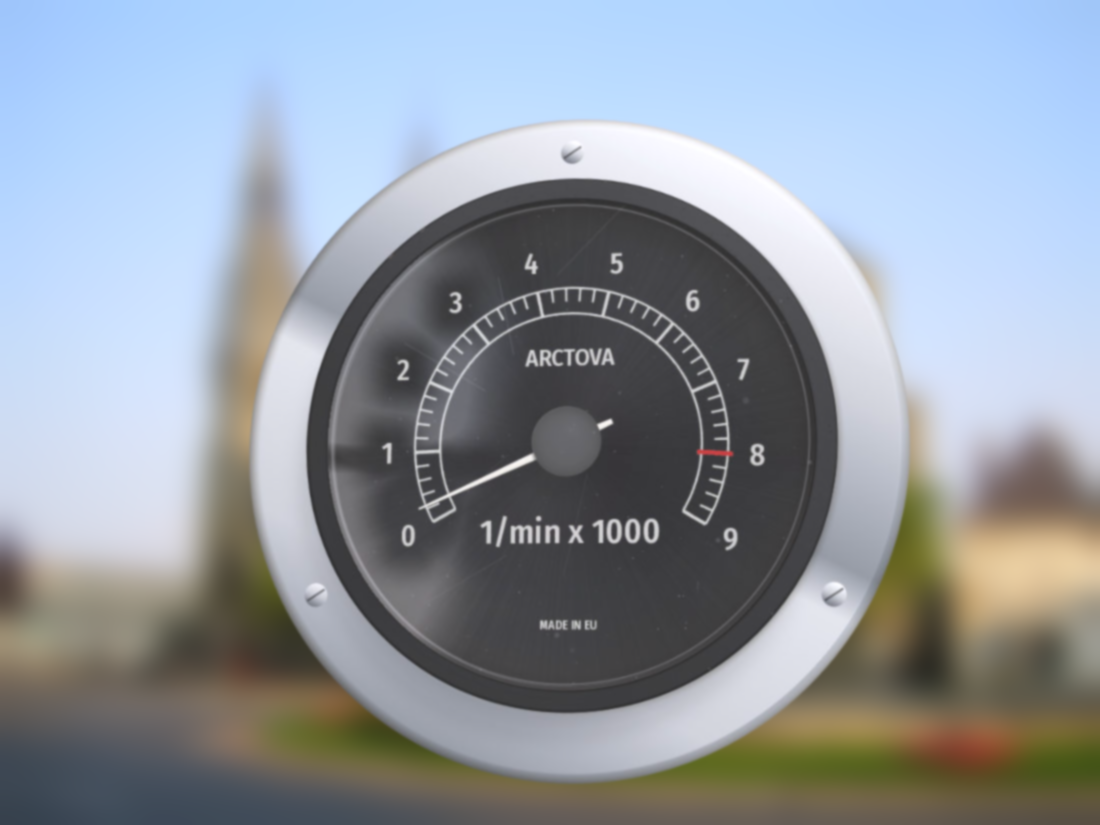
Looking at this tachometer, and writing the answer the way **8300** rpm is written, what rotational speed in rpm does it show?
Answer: **200** rpm
